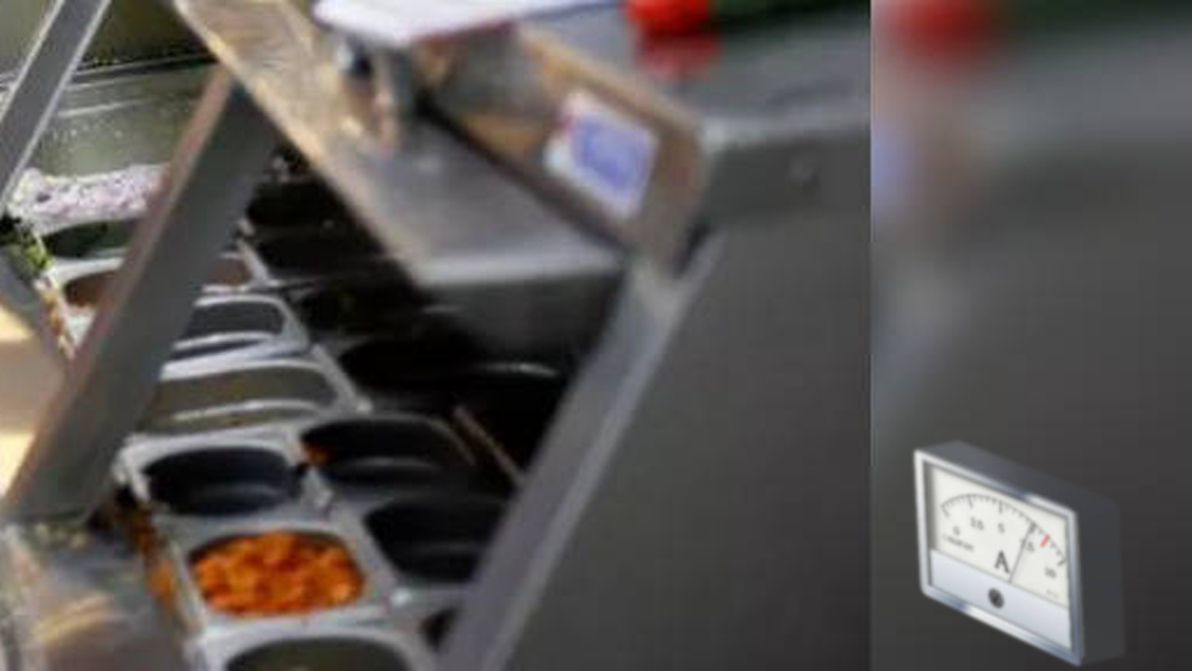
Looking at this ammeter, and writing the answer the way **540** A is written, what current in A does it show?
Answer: **7.5** A
